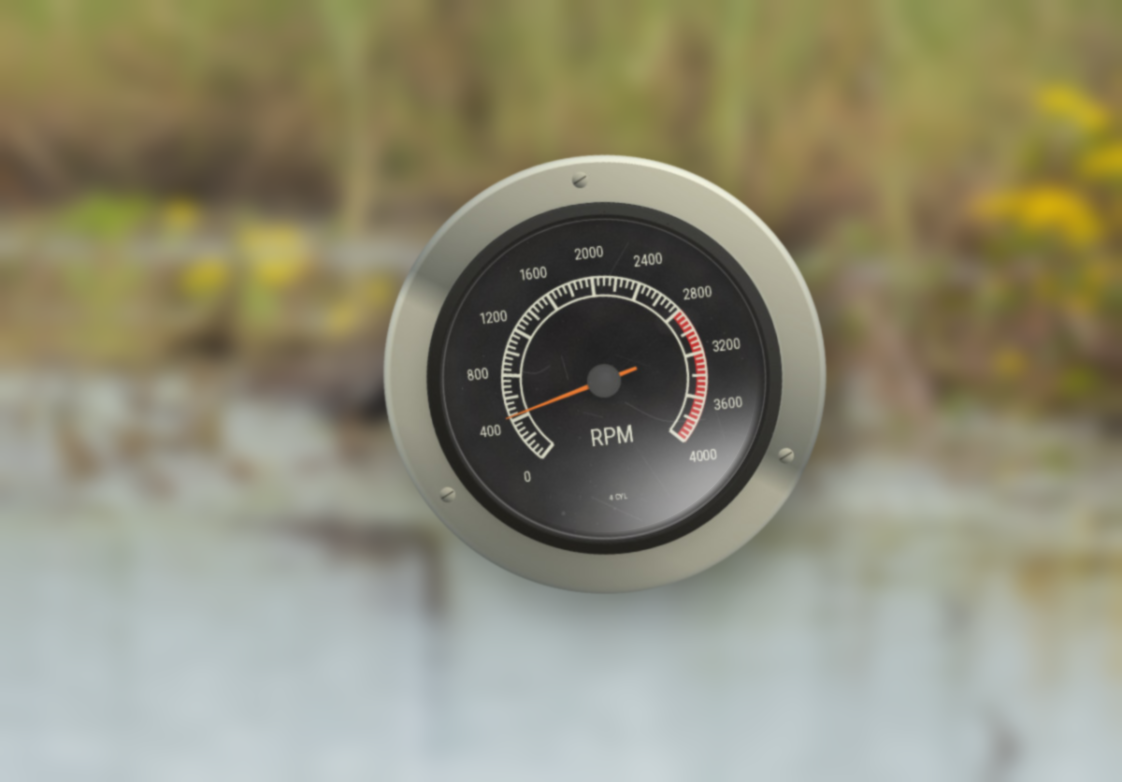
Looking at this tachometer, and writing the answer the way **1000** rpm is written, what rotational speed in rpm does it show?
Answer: **450** rpm
